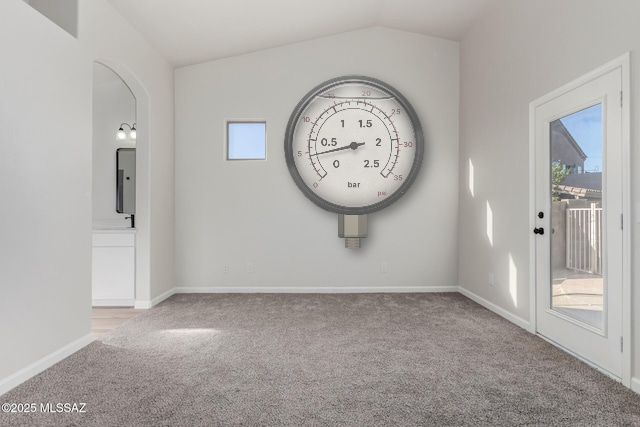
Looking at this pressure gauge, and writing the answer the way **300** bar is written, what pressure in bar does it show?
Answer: **0.3** bar
